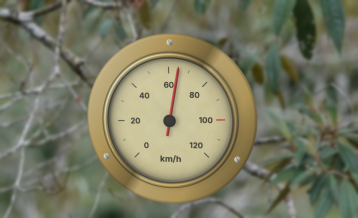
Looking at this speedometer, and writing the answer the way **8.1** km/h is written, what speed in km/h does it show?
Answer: **65** km/h
